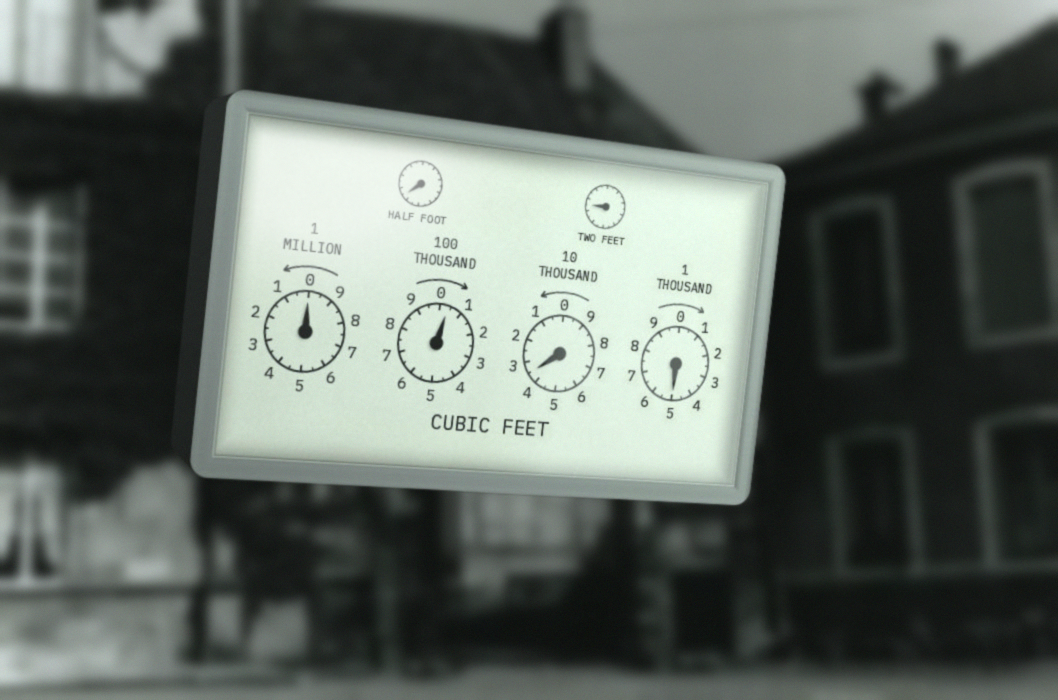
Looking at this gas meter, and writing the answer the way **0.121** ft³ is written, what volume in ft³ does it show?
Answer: **3500** ft³
